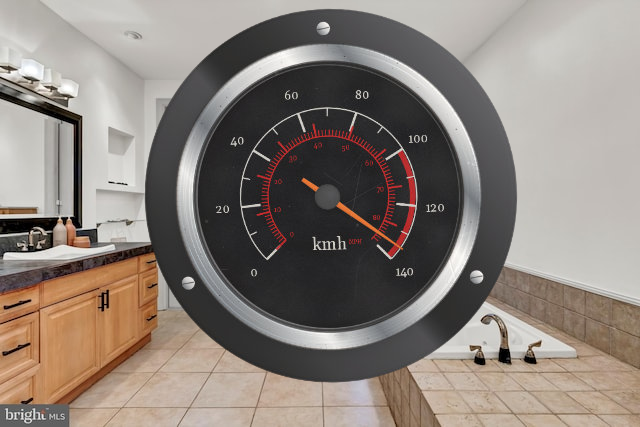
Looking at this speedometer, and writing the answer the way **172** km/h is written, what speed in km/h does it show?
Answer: **135** km/h
